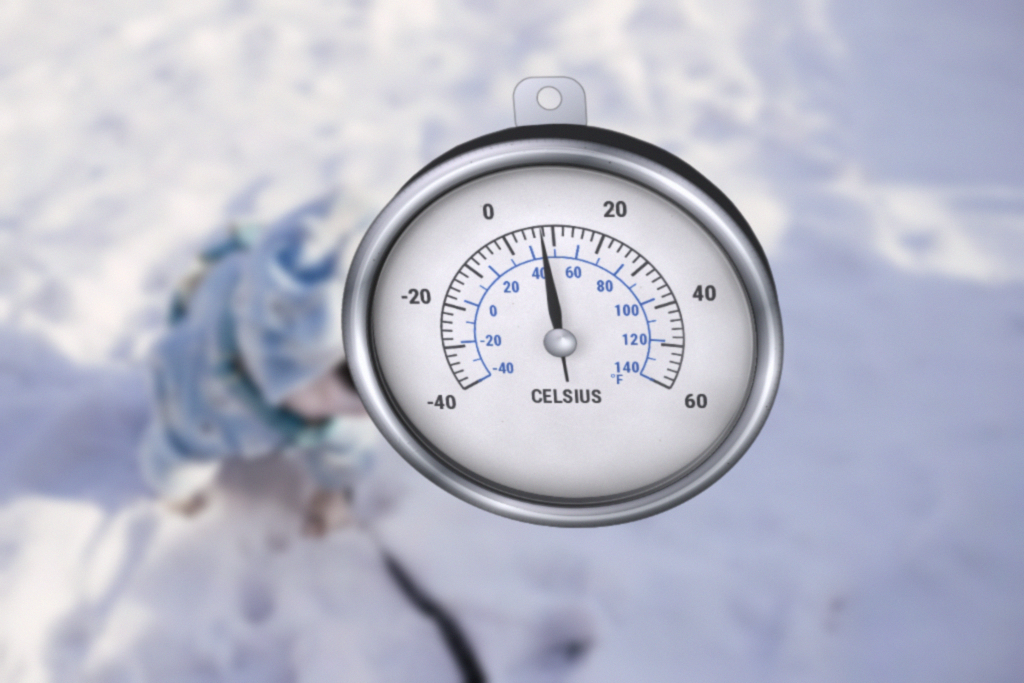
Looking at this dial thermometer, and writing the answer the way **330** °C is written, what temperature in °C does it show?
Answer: **8** °C
